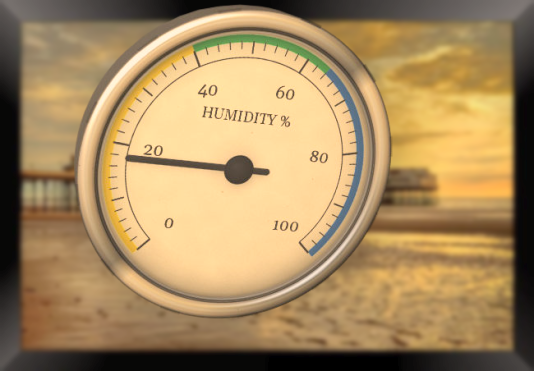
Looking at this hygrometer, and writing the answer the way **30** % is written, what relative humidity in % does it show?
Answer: **18** %
